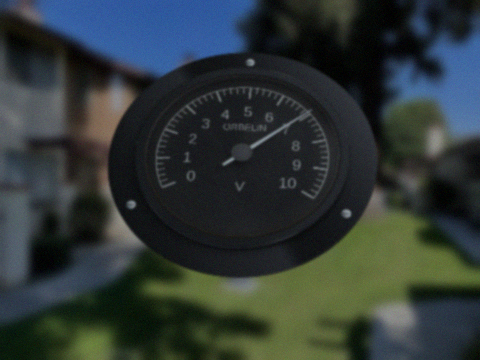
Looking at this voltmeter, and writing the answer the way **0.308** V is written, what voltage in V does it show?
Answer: **7** V
